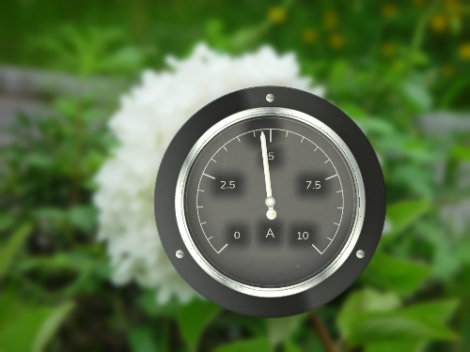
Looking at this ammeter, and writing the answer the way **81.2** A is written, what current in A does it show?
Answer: **4.75** A
